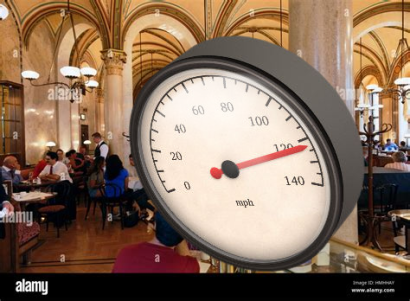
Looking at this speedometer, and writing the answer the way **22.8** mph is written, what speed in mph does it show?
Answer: **122.5** mph
